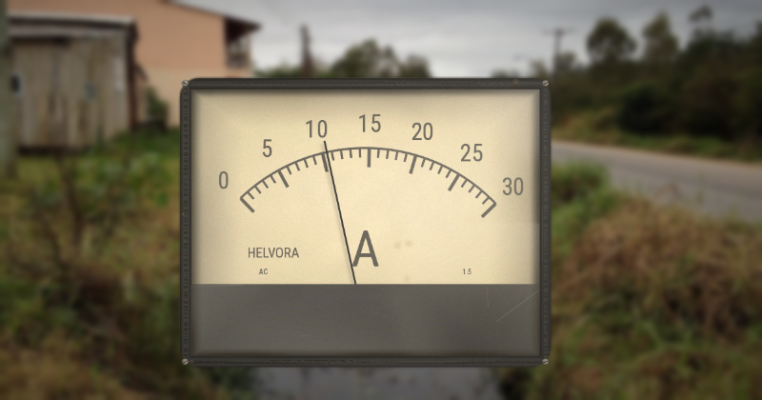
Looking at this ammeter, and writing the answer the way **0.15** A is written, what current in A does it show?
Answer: **10.5** A
